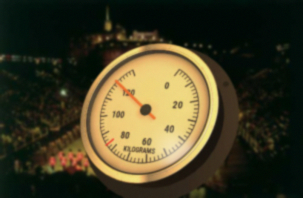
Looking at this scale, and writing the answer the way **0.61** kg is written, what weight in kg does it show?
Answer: **120** kg
